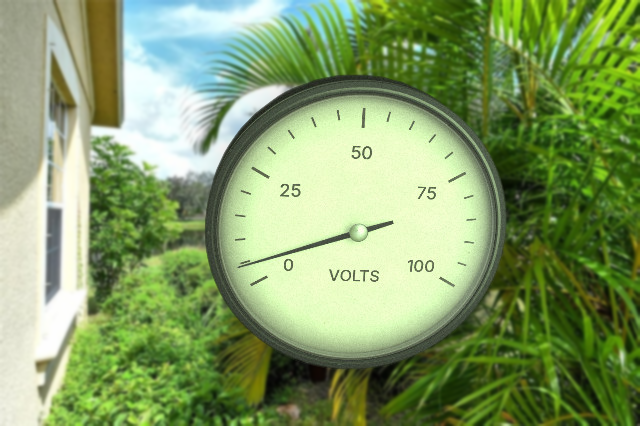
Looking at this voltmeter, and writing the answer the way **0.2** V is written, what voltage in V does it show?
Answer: **5** V
